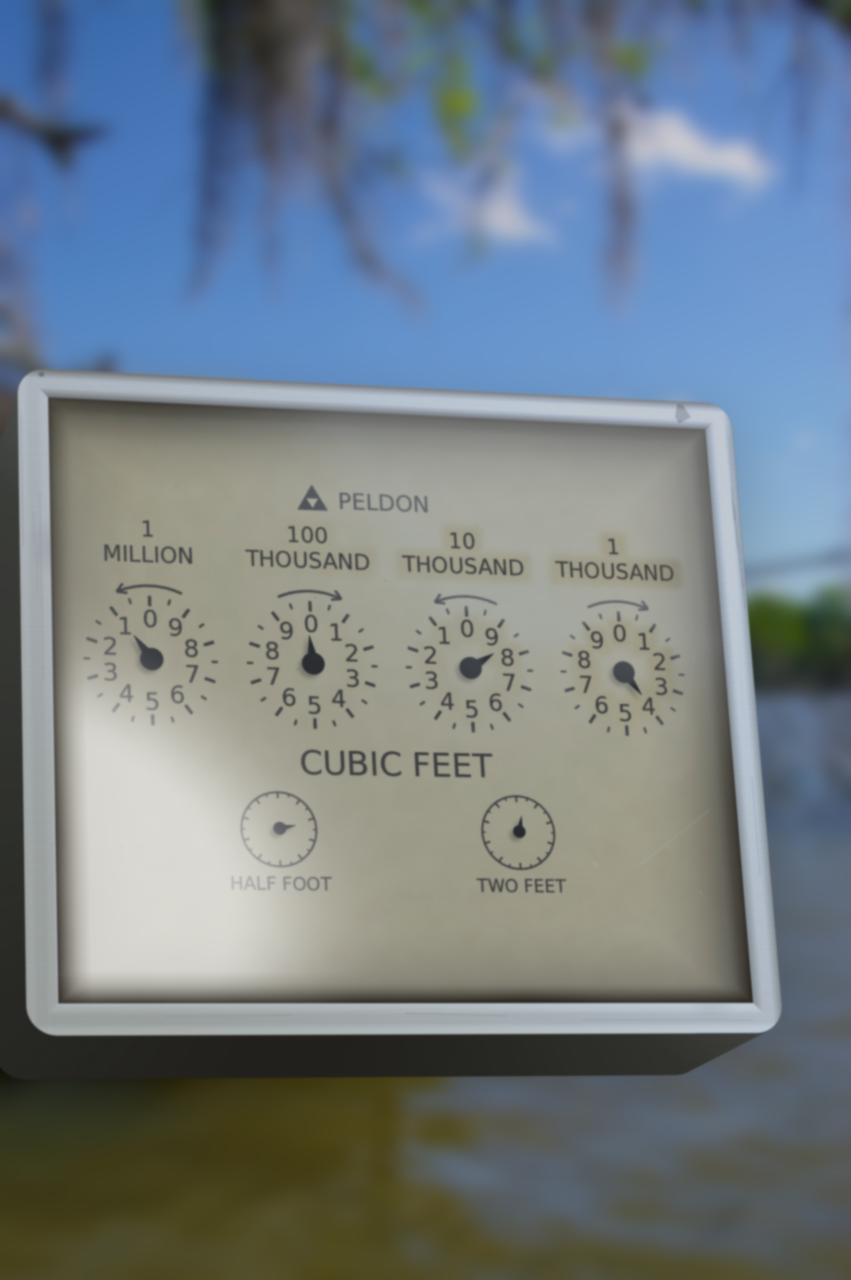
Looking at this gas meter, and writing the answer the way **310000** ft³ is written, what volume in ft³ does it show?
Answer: **98400** ft³
